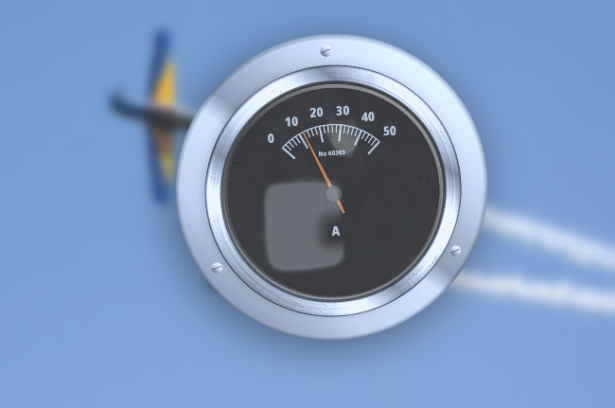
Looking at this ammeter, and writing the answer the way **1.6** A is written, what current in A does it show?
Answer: **12** A
